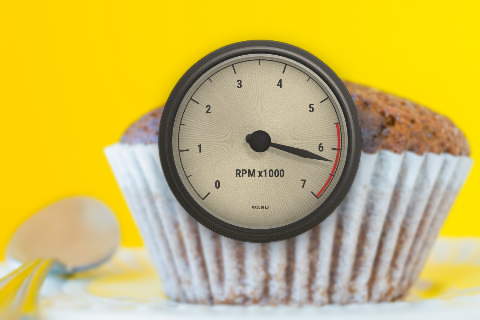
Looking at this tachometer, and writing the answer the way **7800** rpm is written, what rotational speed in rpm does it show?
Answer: **6250** rpm
